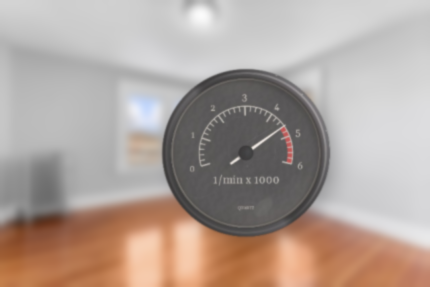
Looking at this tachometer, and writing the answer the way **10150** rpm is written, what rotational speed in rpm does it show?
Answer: **4600** rpm
